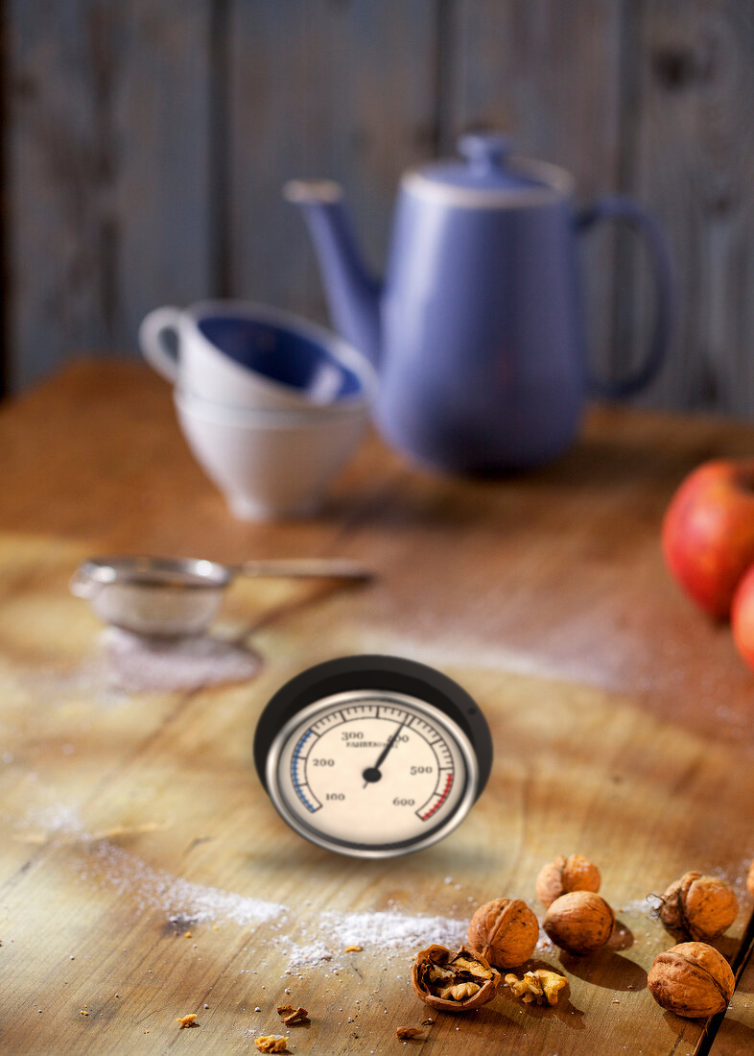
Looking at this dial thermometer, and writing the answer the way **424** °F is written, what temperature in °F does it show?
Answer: **390** °F
